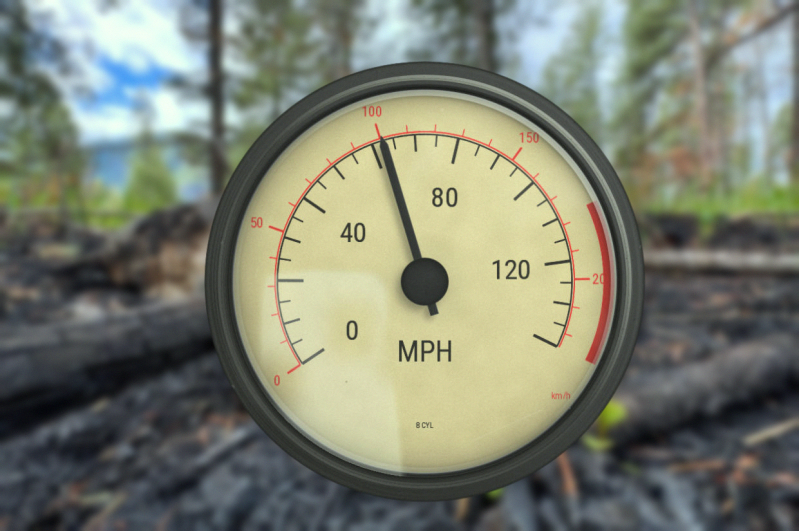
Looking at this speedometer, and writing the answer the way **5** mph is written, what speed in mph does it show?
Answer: **62.5** mph
